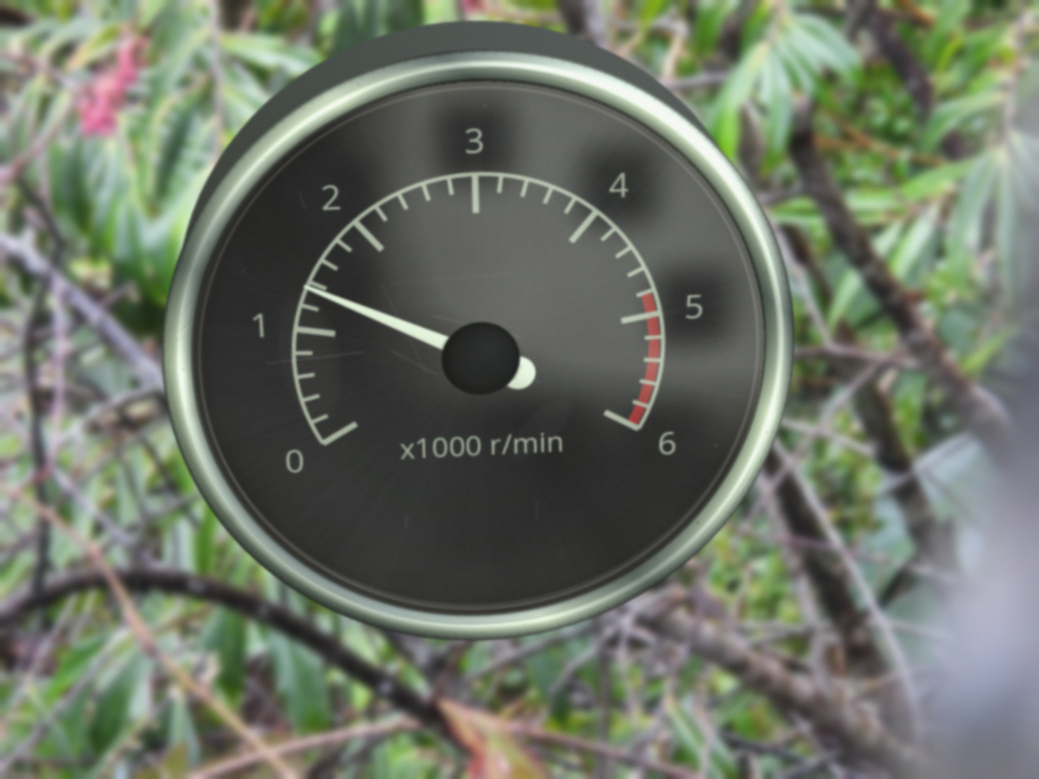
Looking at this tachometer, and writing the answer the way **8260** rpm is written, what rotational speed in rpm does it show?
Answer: **1400** rpm
